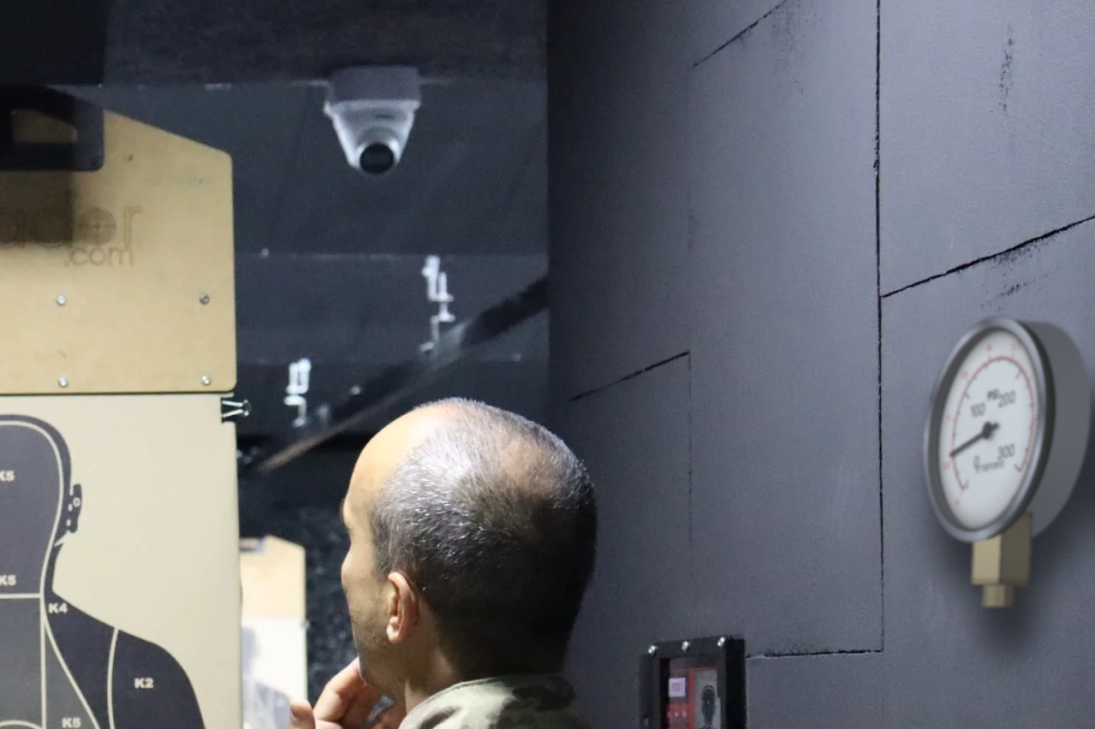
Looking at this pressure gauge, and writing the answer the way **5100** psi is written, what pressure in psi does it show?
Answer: **40** psi
